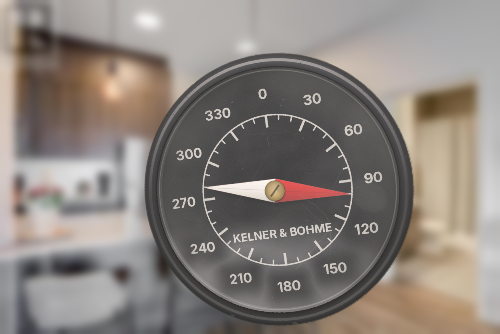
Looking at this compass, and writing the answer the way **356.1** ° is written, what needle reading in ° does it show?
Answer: **100** °
